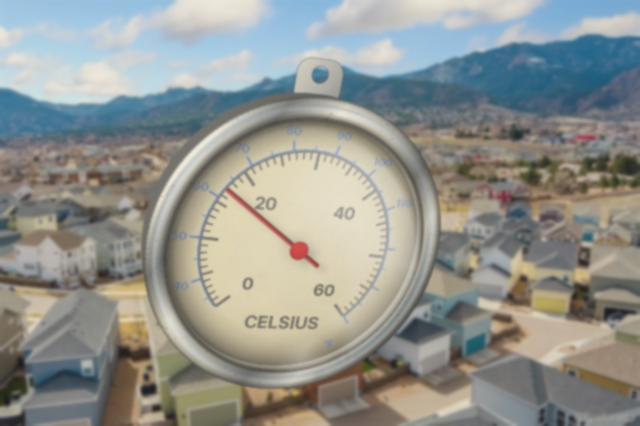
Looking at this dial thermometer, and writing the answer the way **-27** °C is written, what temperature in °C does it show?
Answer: **17** °C
